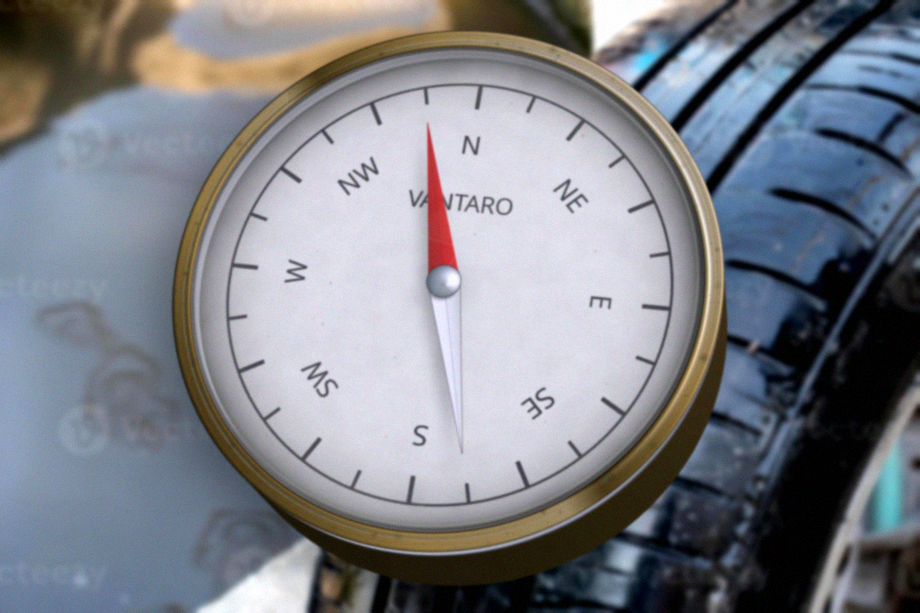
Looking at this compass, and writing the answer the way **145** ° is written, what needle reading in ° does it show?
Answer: **345** °
